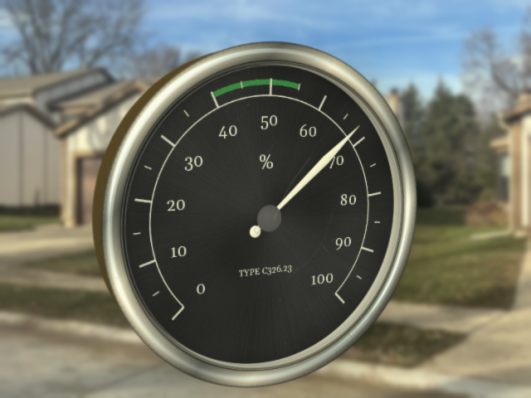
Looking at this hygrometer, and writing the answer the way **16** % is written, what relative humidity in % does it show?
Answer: **67.5** %
